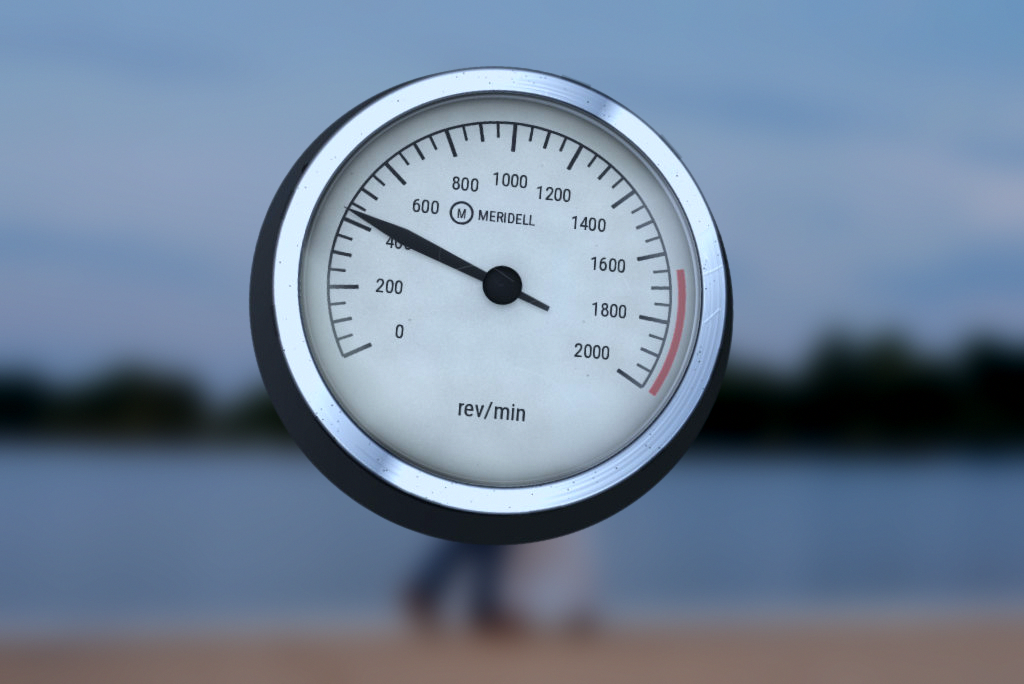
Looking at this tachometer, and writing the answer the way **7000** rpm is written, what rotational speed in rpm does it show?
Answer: **425** rpm
